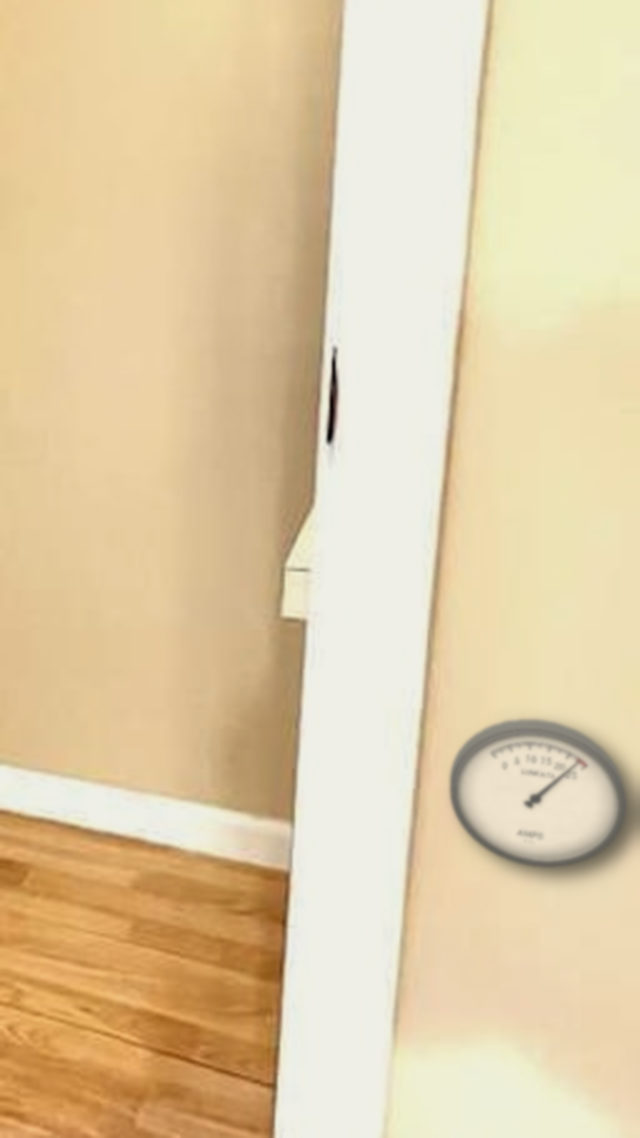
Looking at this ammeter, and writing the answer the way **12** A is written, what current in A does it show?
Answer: **22.5** A
